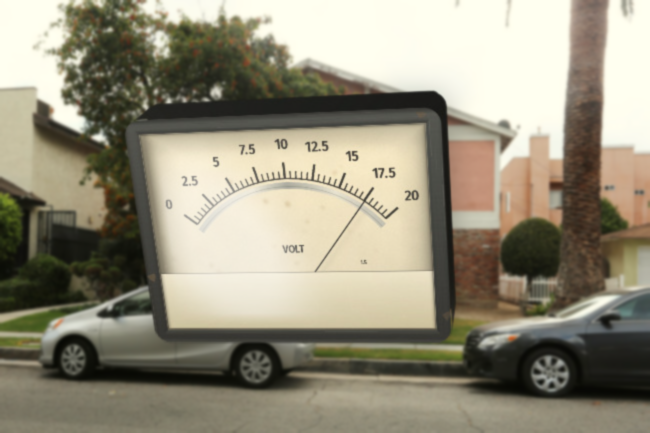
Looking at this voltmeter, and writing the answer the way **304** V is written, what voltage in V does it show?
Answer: **17.5** V
